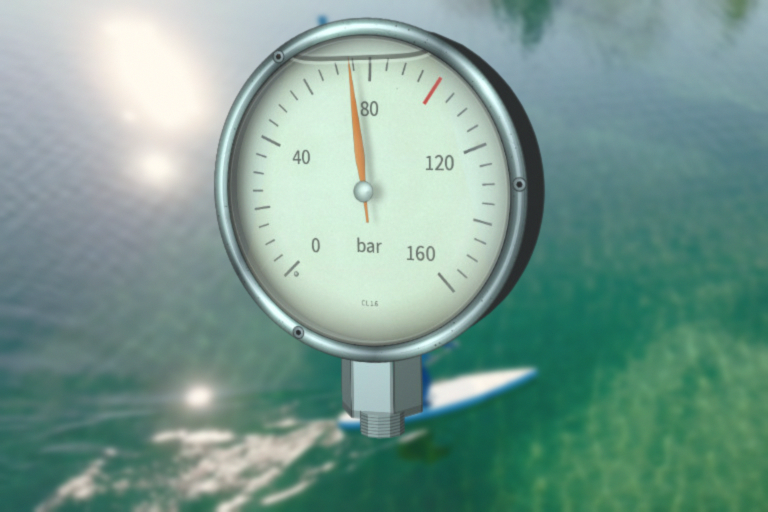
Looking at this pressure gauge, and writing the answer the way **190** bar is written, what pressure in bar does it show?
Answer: **75** bar
